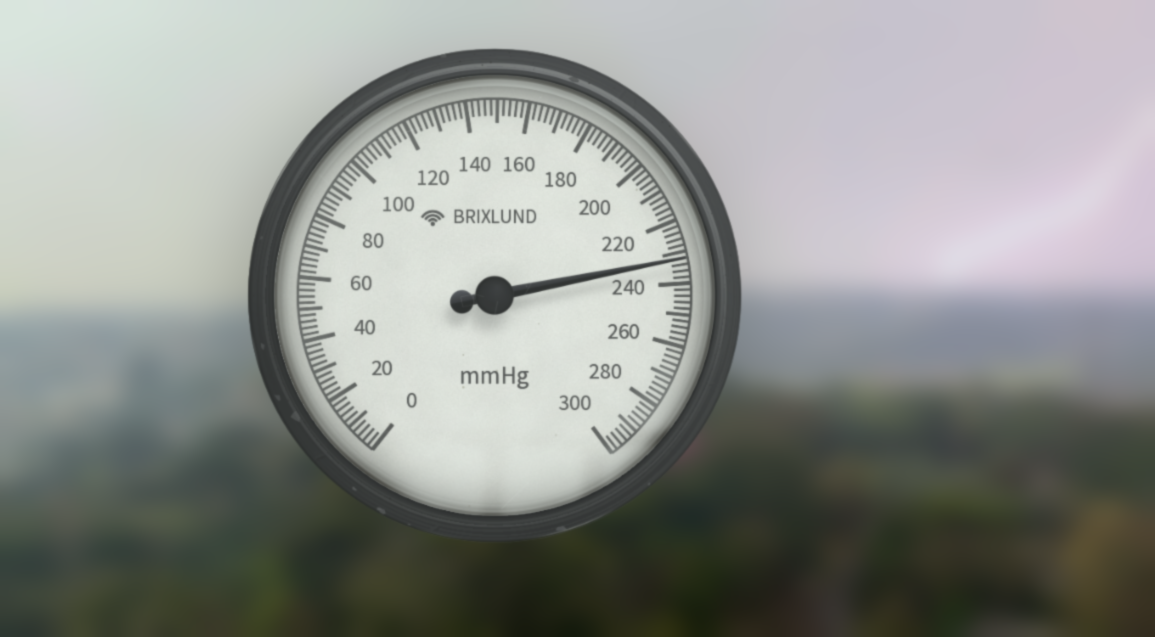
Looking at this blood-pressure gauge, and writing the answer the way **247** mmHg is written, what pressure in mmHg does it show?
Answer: **232** mmHg
